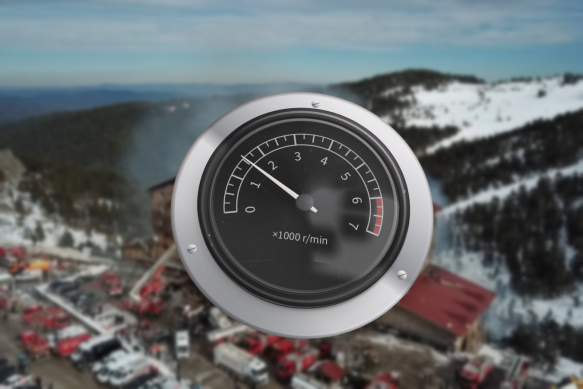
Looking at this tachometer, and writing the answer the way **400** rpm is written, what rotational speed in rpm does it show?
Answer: **1500** rpm
